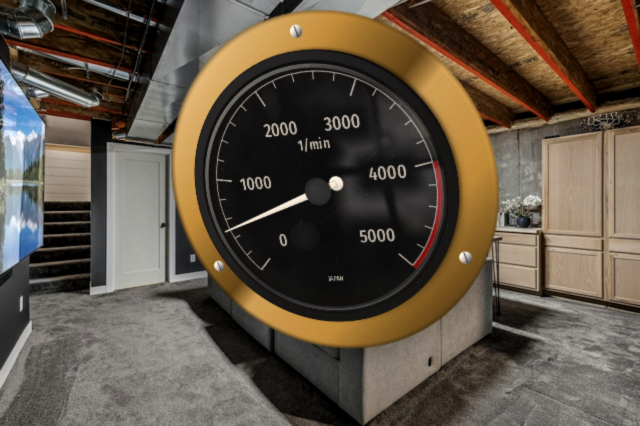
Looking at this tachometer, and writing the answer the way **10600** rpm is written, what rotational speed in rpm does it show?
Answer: **500** rpm
